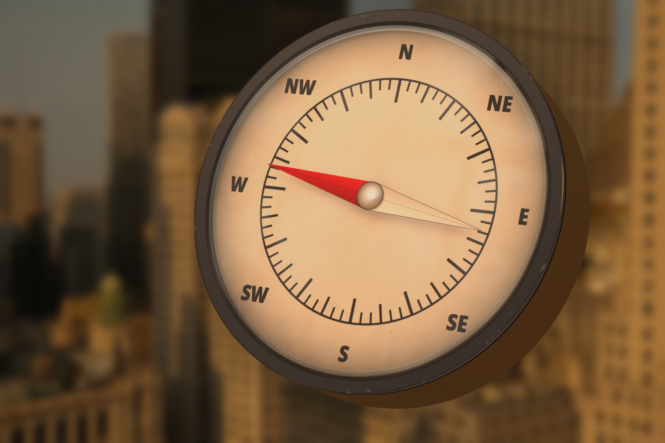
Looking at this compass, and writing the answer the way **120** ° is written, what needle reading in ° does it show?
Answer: **280** °
